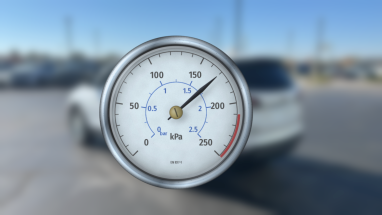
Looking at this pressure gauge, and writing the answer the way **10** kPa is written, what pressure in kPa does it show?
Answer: **170** kPa
